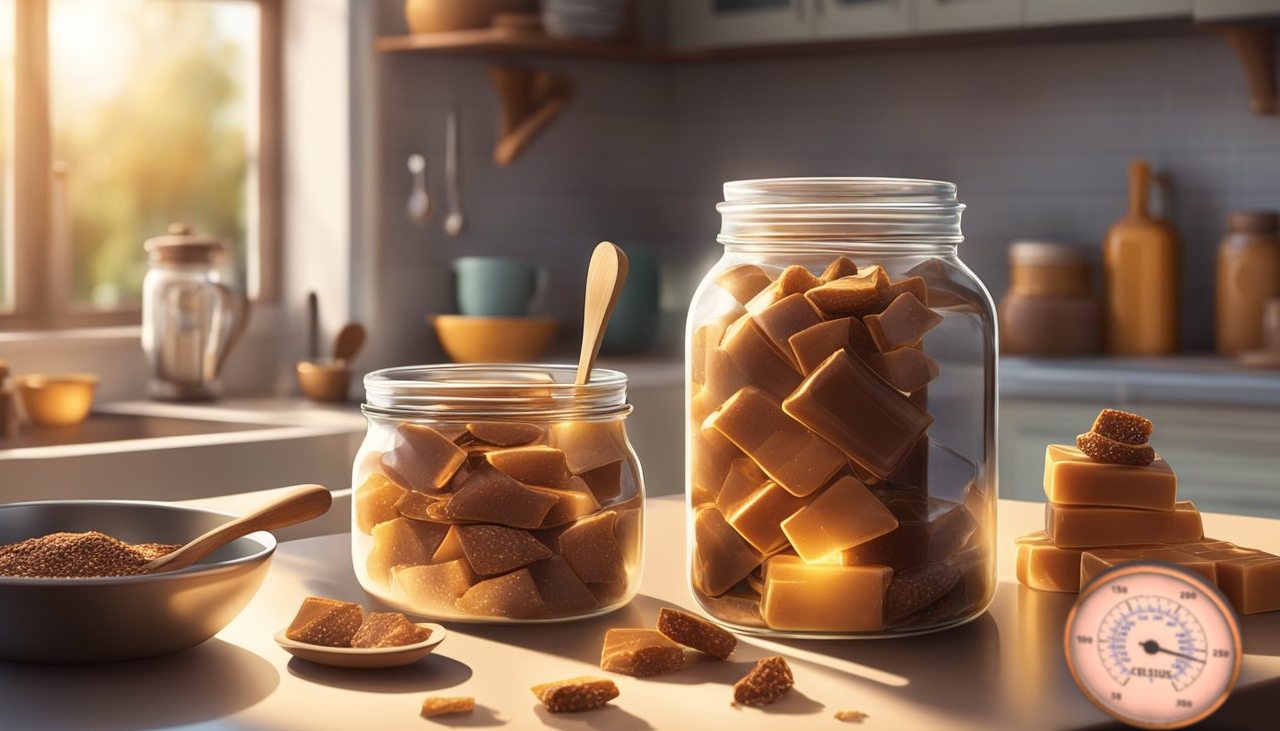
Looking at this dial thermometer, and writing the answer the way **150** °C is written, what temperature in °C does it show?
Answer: **260** °C
